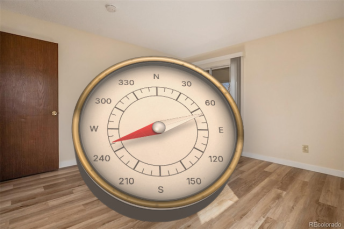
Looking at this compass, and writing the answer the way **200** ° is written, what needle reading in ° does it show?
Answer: **250** °
